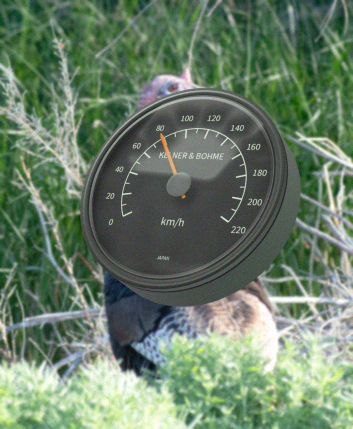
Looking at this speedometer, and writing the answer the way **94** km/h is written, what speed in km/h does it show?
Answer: **80** km/h
